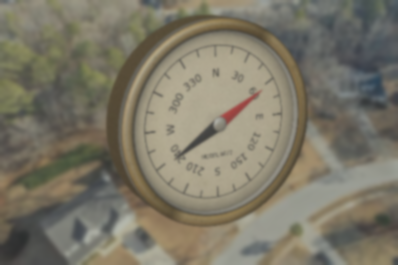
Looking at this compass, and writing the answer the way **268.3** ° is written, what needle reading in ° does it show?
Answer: **60** °
